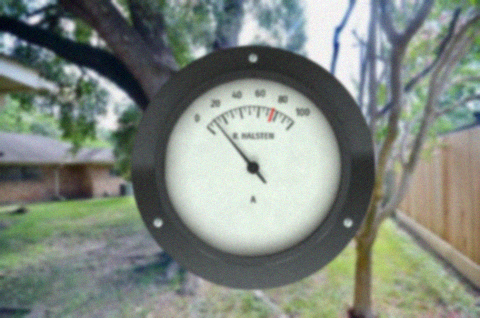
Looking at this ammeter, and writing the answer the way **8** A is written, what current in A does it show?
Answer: **10** A
